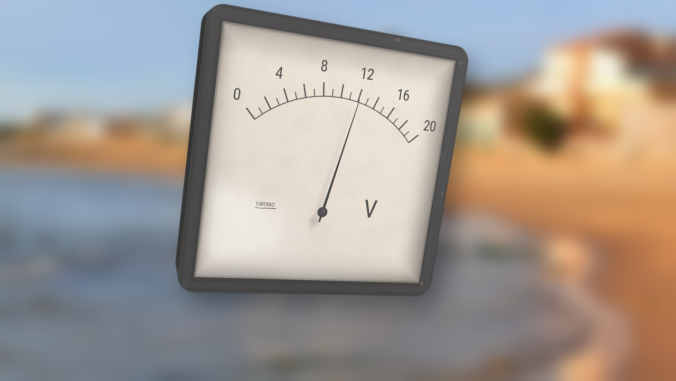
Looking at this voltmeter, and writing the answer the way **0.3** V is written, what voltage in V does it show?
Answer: **12** V
